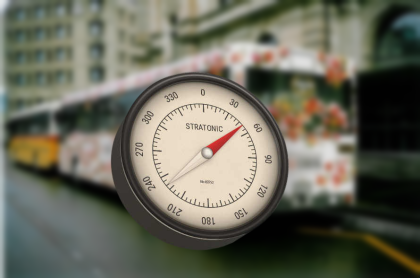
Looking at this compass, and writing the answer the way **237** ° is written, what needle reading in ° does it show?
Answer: **50** °
